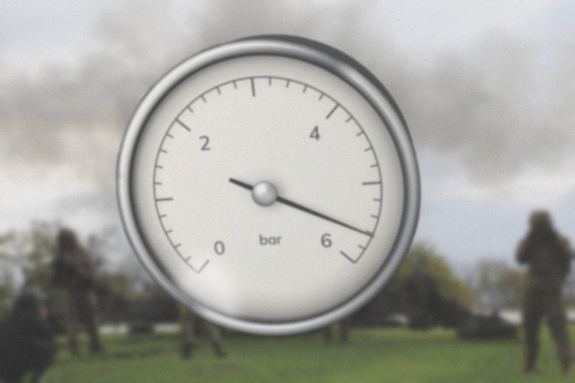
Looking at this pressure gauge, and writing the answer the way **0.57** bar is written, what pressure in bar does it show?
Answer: **5.6** bar
